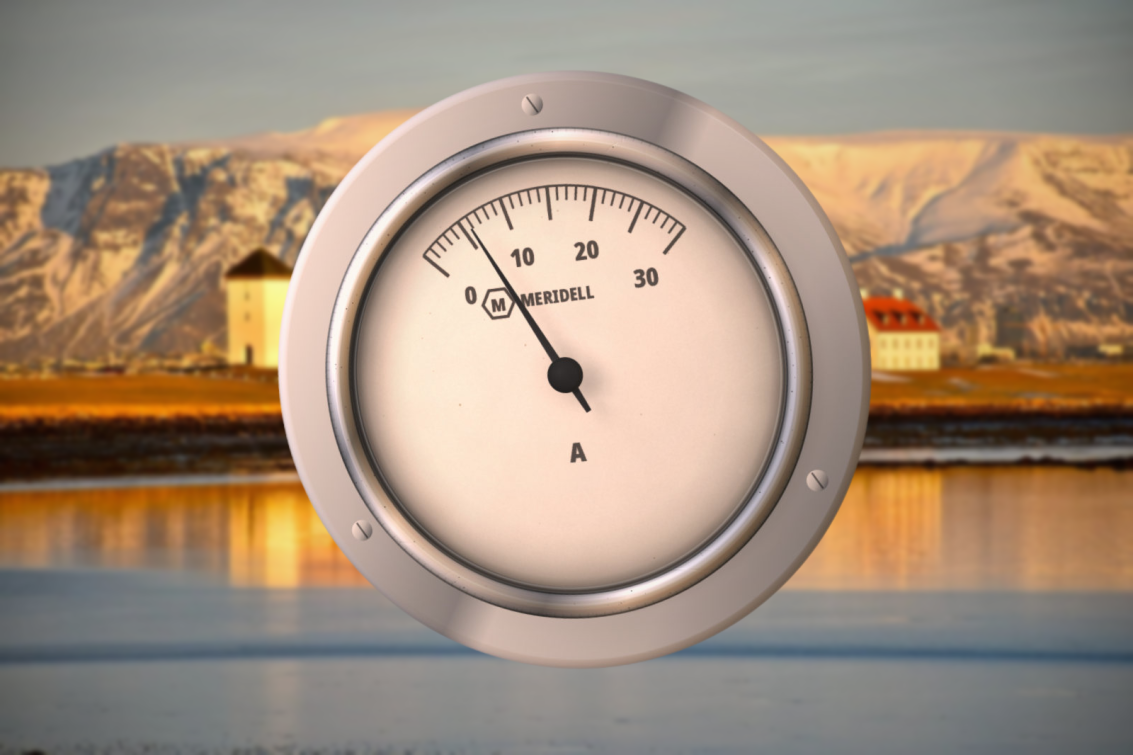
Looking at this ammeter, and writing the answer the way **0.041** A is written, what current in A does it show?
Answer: **6** A
